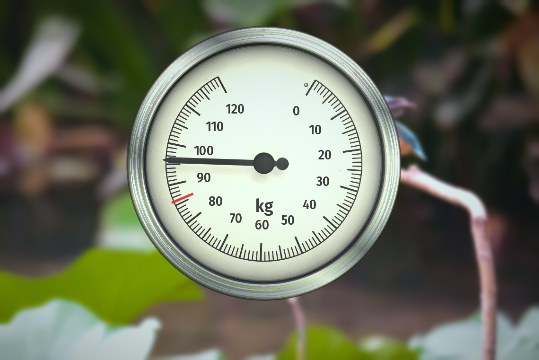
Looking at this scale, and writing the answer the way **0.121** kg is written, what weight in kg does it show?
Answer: **96** kg
